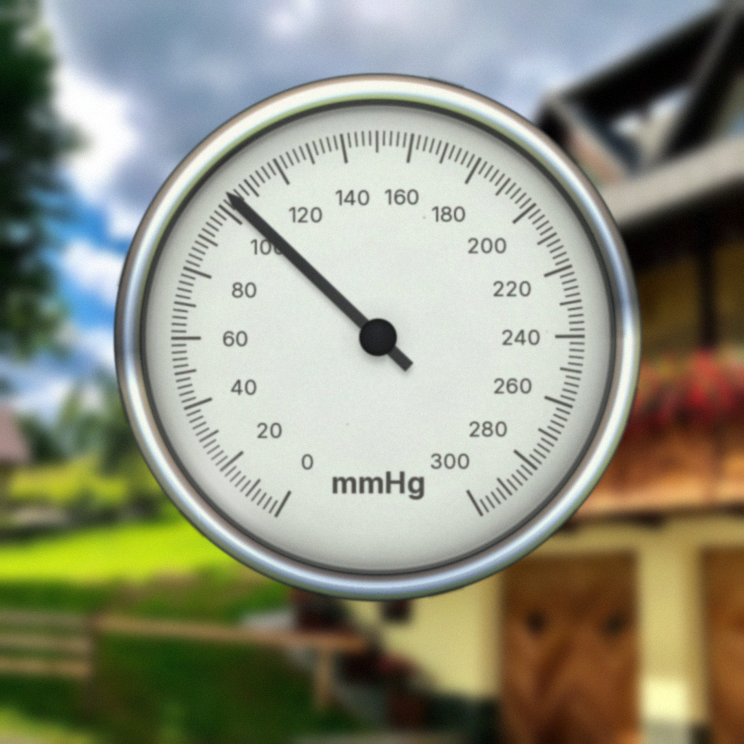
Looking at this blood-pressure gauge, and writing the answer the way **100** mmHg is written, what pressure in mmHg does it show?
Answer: **104** mmHg
